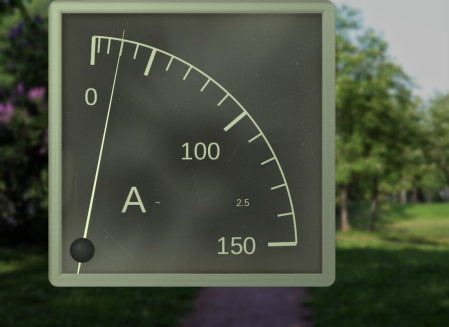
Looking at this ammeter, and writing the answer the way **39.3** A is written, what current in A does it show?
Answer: **30** A
